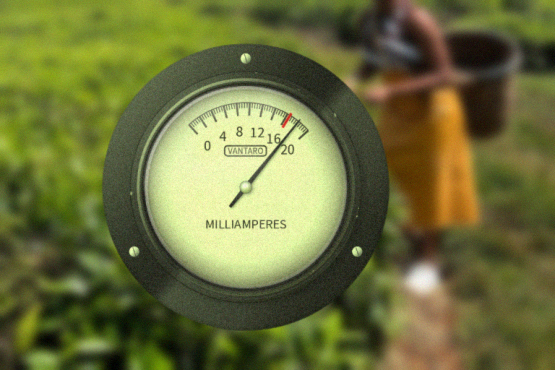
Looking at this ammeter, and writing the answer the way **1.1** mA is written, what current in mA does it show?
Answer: **18** mA
